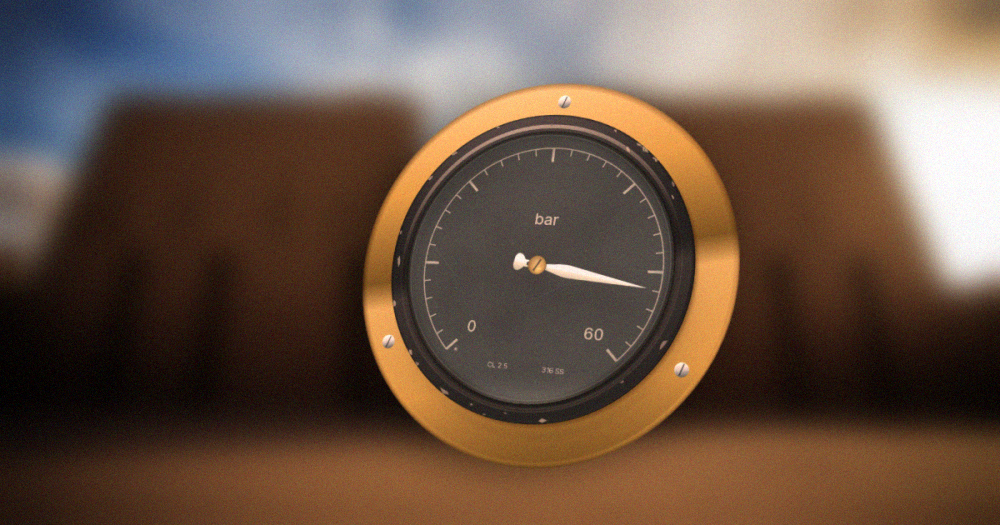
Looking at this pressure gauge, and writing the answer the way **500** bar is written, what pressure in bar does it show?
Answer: **52** bar
